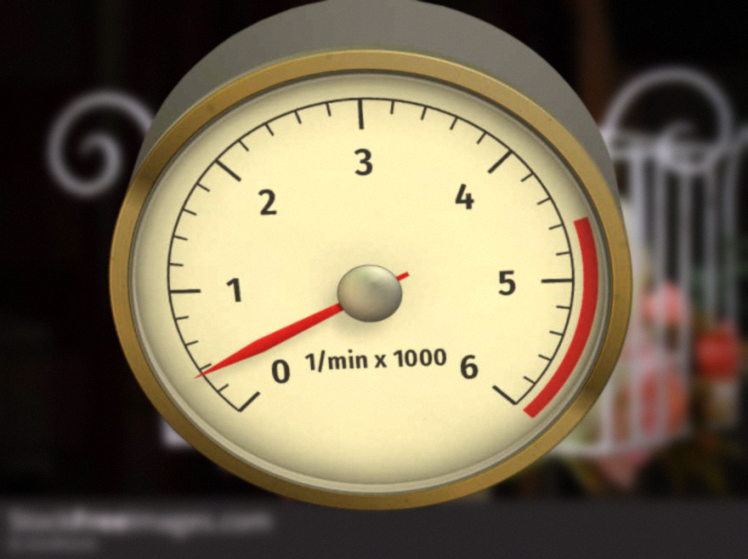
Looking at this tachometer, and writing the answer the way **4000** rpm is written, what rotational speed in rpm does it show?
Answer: **400** rpm
